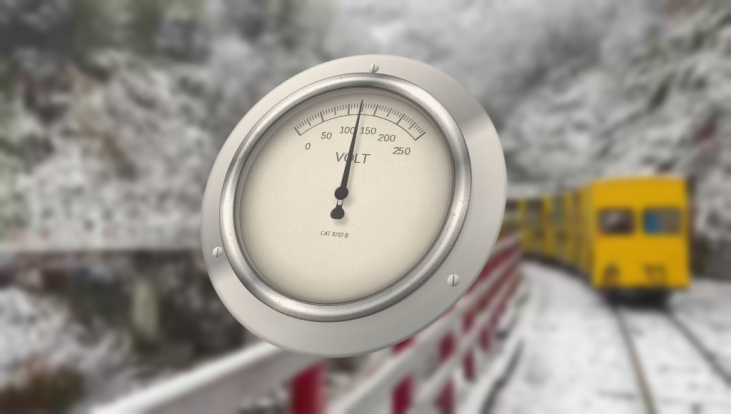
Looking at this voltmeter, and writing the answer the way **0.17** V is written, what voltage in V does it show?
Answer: **125** V
